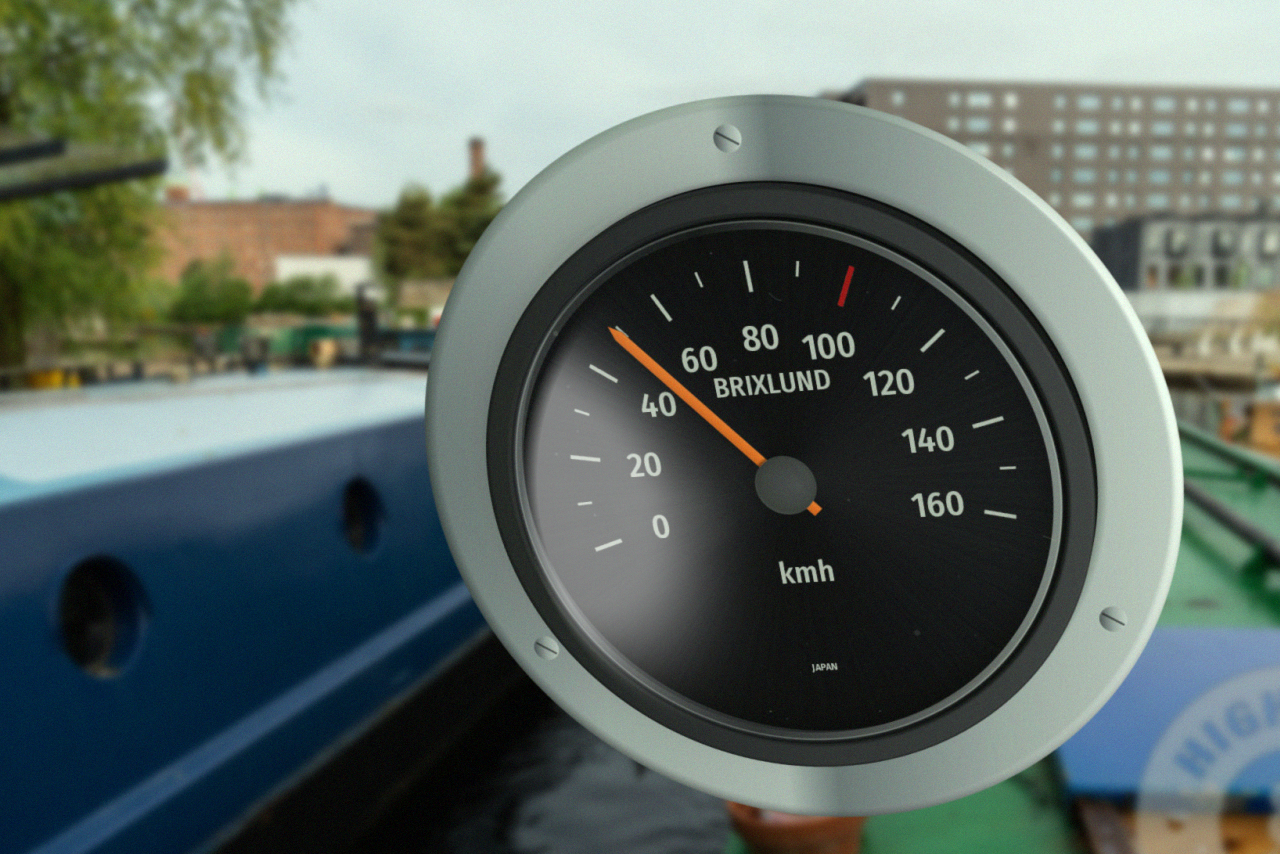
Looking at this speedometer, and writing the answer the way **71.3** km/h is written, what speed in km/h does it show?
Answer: **50** km/h
